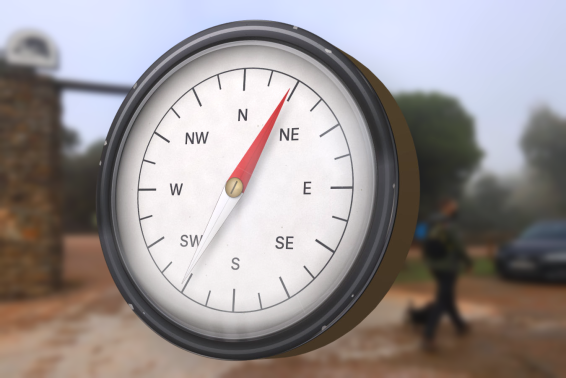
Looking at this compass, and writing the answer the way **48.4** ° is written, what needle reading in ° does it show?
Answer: **30** °
